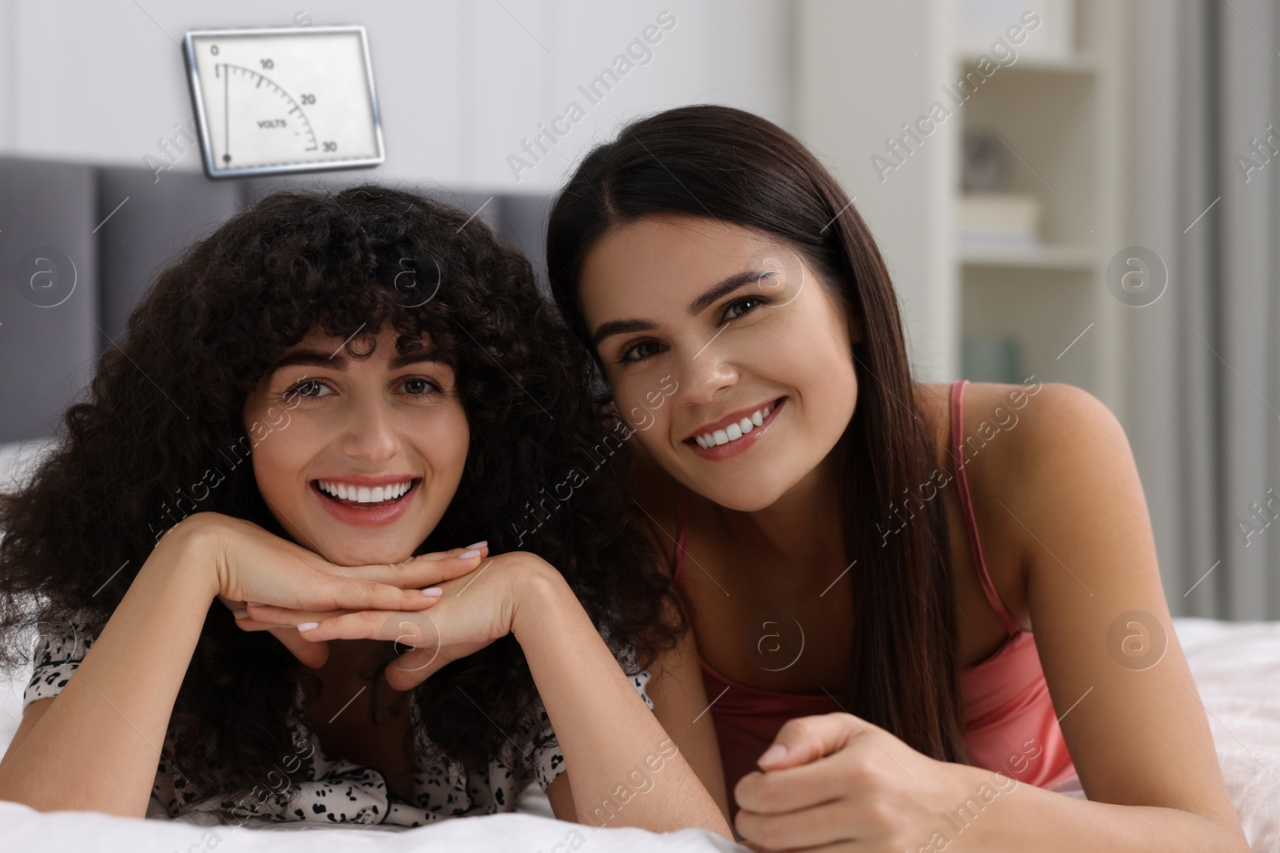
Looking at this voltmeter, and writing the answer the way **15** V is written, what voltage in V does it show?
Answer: **2** V
